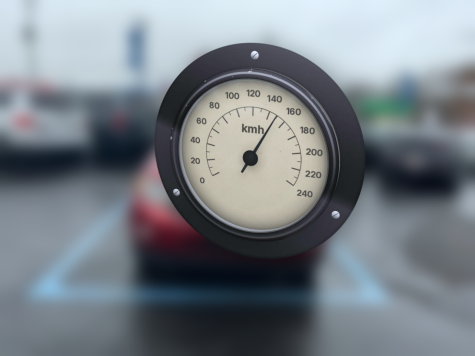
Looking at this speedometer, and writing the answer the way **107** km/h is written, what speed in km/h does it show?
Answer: **150** km/h
